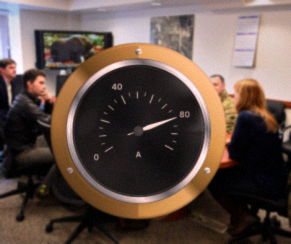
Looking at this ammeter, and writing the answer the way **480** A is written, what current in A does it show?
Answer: **80** A
